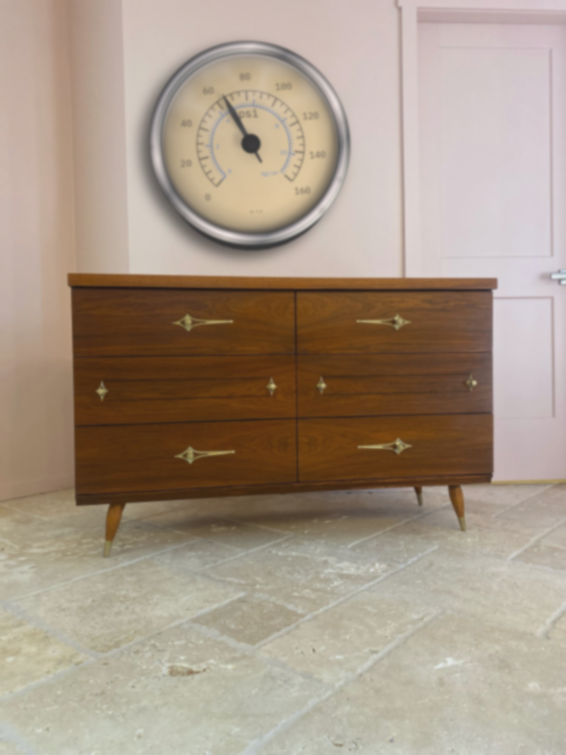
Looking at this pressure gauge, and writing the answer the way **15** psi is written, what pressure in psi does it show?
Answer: **65** psi
